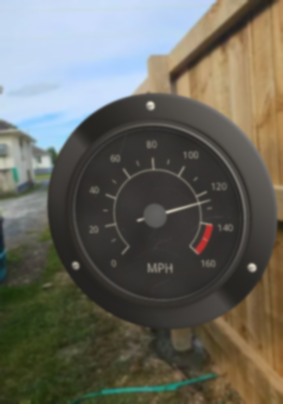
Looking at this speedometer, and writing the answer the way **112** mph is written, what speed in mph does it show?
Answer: **125** mph
